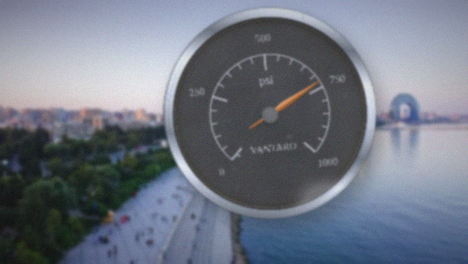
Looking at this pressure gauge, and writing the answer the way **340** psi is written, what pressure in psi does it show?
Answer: **725** psi
